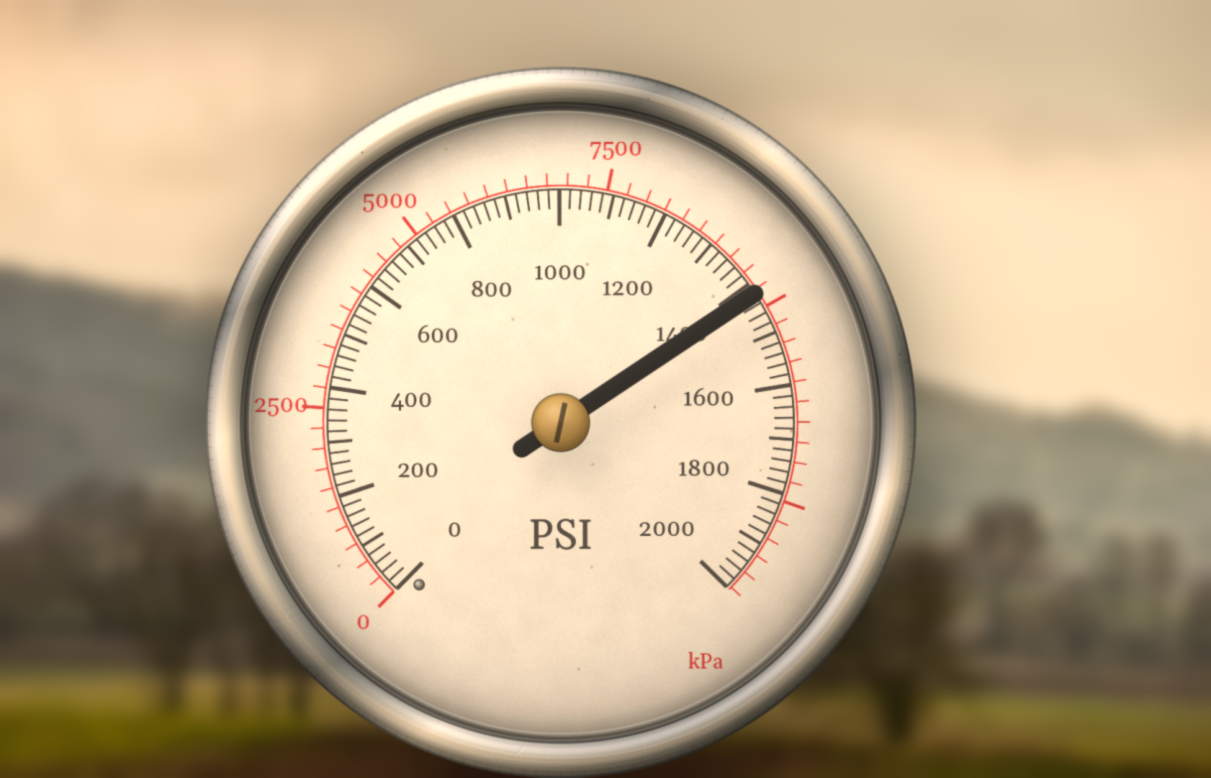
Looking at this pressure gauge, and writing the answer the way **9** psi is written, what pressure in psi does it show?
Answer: **1420** psi
